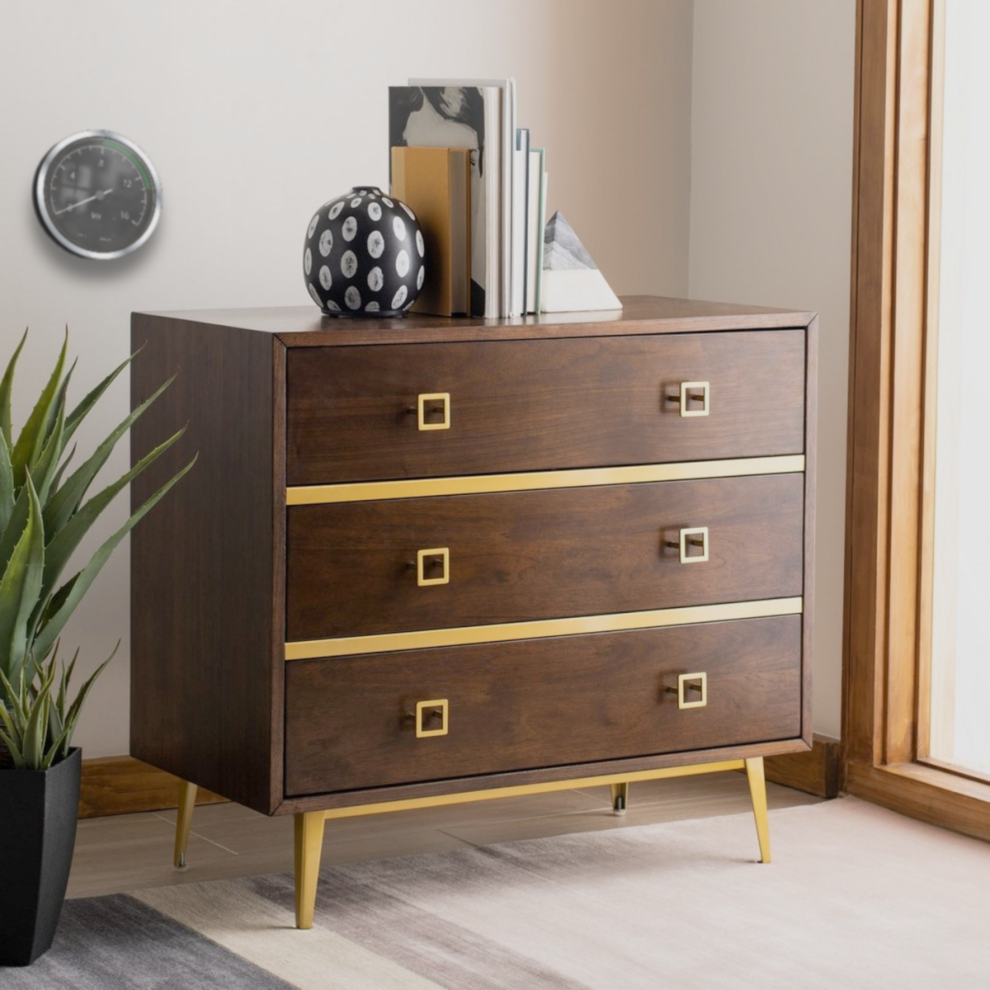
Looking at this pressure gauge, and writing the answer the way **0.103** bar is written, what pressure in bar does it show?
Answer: **0** bar
